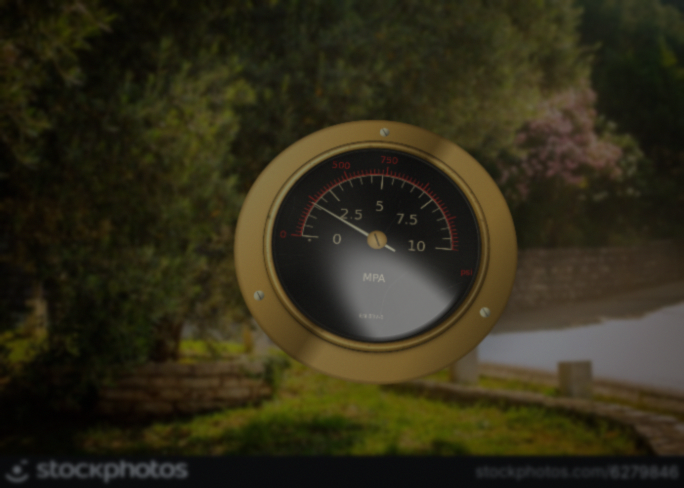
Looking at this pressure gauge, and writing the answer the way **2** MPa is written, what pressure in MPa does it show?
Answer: **1.5** MPa
